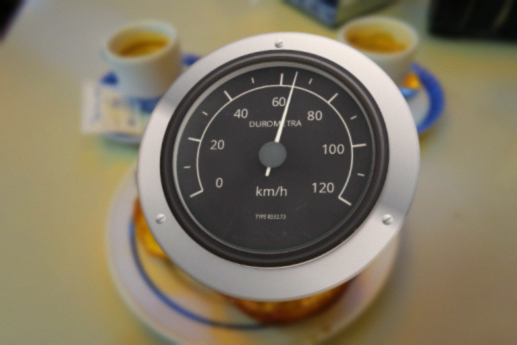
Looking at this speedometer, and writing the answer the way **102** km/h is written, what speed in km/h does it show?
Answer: **65** km/h
